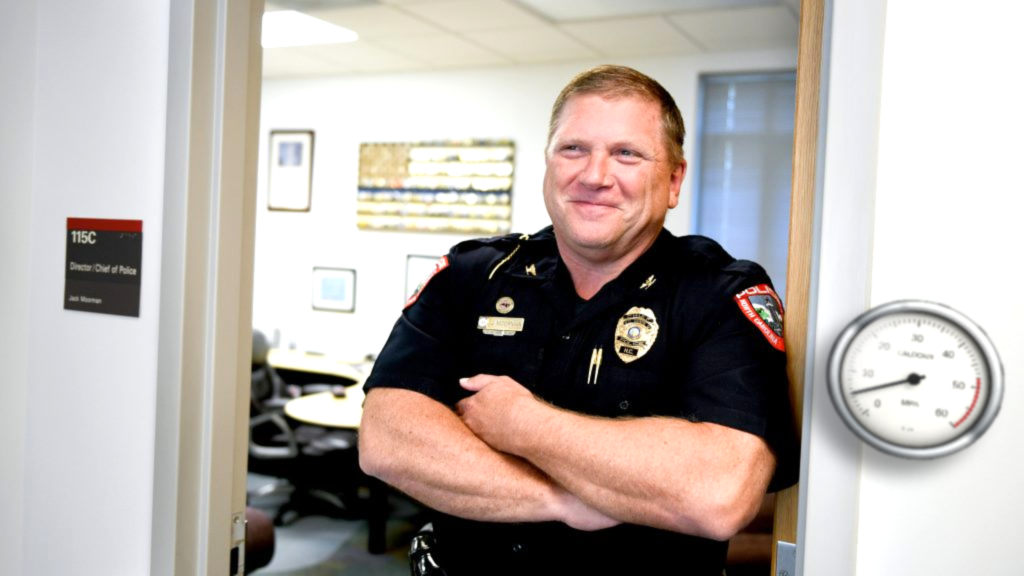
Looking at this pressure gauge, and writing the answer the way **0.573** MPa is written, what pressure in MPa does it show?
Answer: **5** MPa
